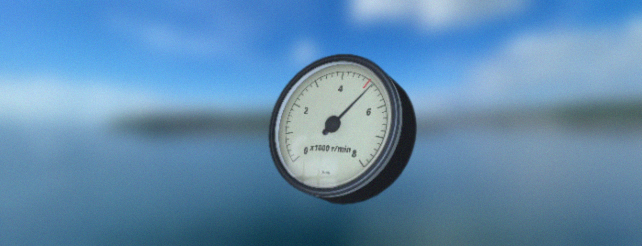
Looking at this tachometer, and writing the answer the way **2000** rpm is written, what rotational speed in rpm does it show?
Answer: **5200** rpm
